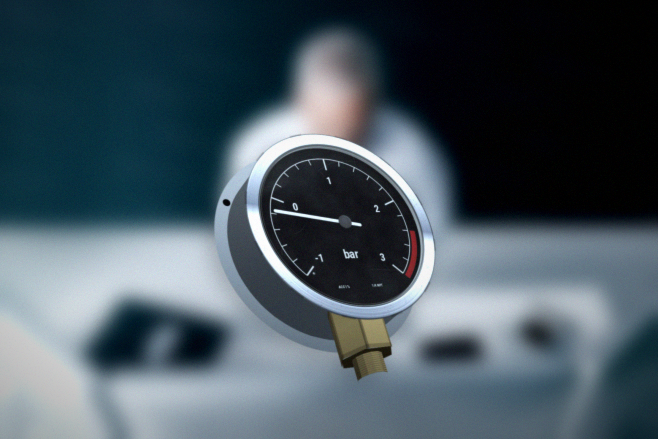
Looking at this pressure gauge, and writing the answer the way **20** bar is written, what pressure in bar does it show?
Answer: **-0.2** bar
